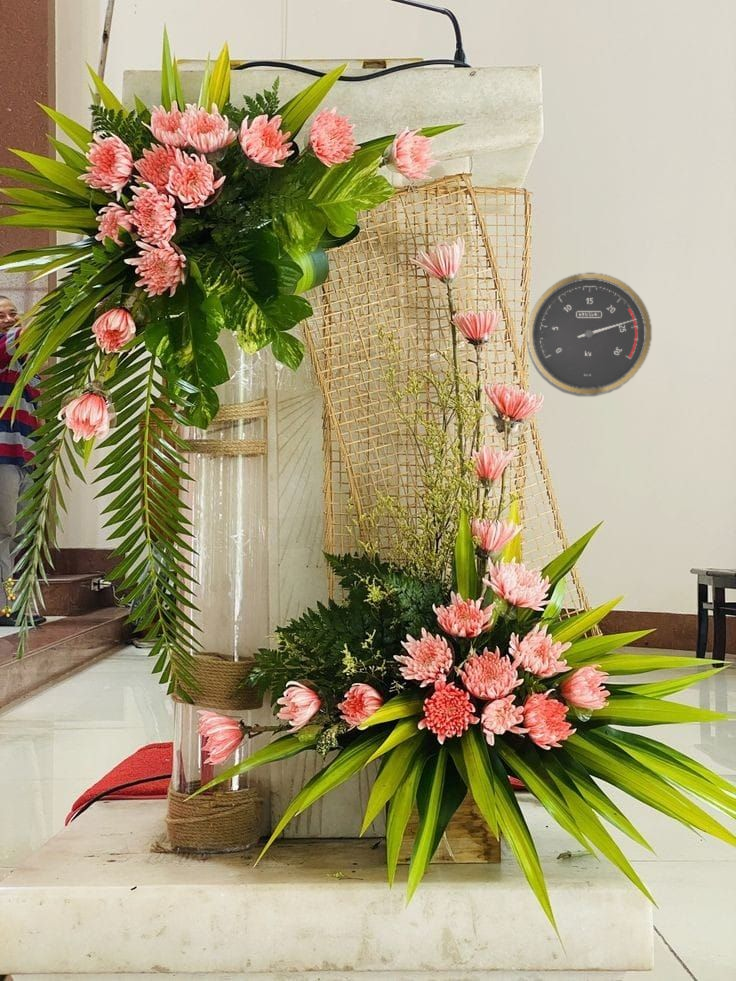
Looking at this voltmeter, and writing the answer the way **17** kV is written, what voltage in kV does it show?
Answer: **24** kV
